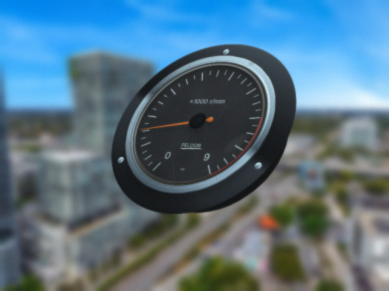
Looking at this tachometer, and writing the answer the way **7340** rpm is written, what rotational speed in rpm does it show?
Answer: **1500** rpm
